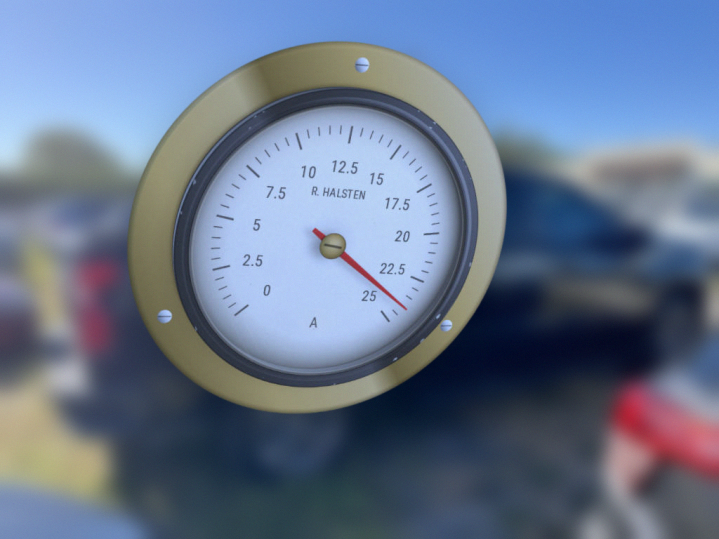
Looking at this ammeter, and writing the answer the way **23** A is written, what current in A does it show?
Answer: **24** A
